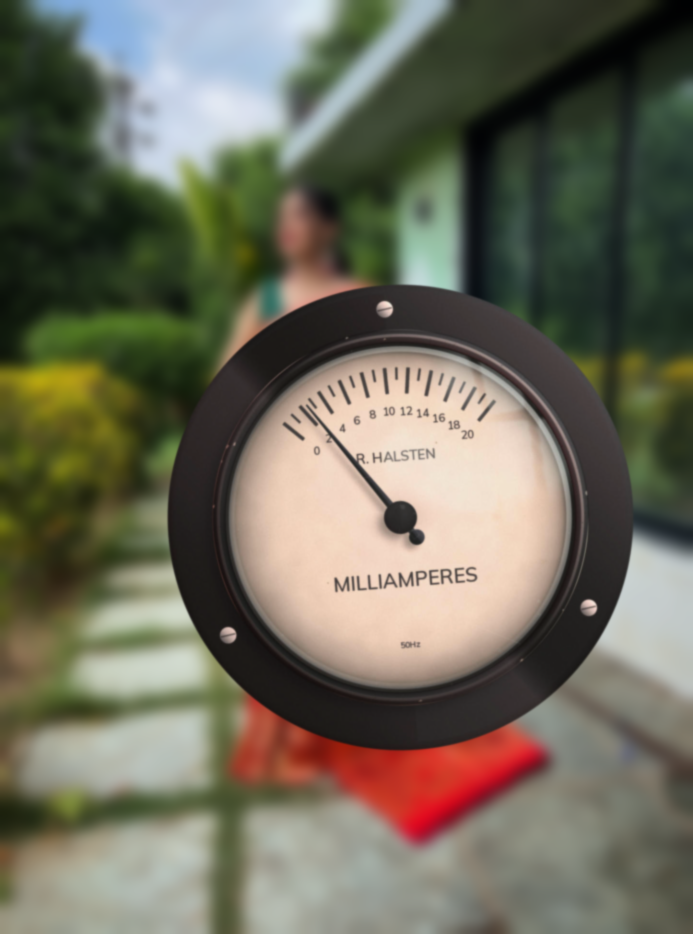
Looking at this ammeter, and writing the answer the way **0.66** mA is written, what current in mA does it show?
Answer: **2.5** mA
